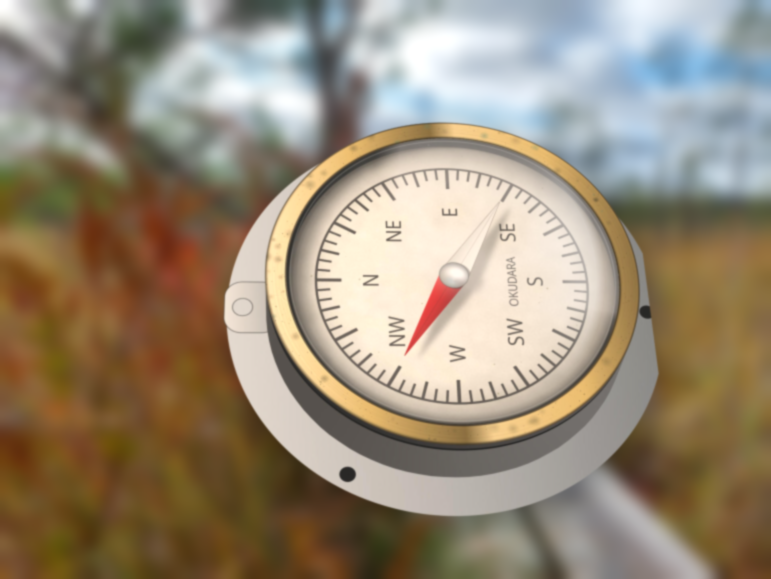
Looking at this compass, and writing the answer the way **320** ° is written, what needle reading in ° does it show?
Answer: **300** °
